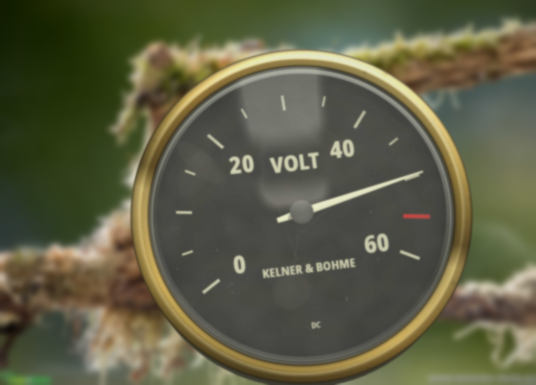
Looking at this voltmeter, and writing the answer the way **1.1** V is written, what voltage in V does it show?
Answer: **50** V
